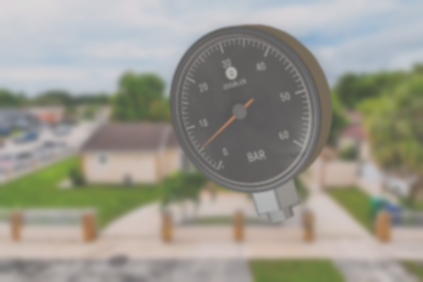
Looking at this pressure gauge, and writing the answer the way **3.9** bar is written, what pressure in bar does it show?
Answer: **5** bar
